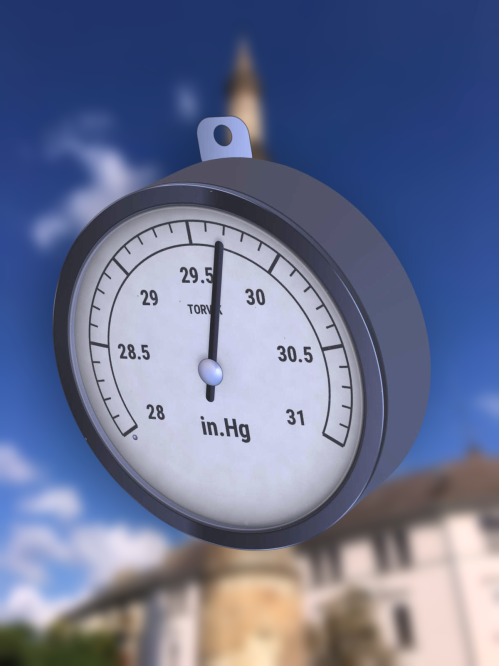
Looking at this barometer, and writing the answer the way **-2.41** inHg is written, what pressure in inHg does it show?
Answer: **29.7** inHg
